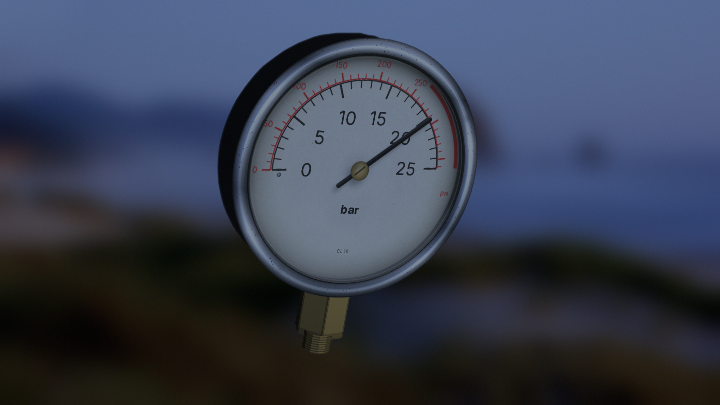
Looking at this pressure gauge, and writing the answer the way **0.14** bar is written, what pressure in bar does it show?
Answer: **20** bar
